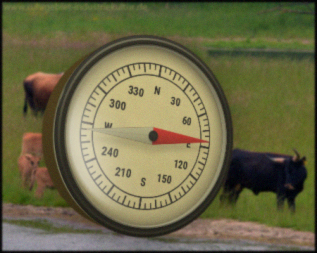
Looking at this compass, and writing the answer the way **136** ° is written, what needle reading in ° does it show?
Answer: **85** °
